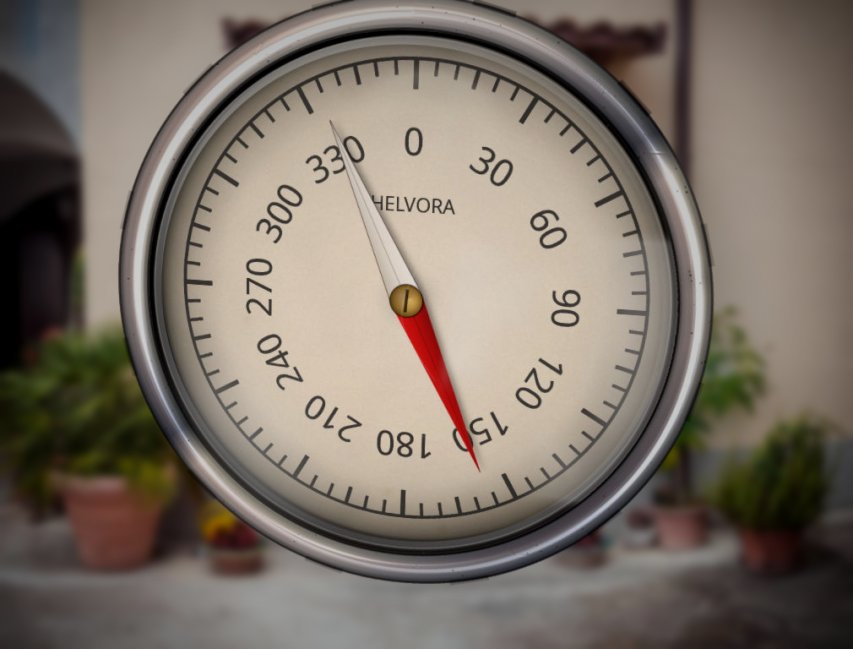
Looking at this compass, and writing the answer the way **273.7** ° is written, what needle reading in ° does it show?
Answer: **155** °
